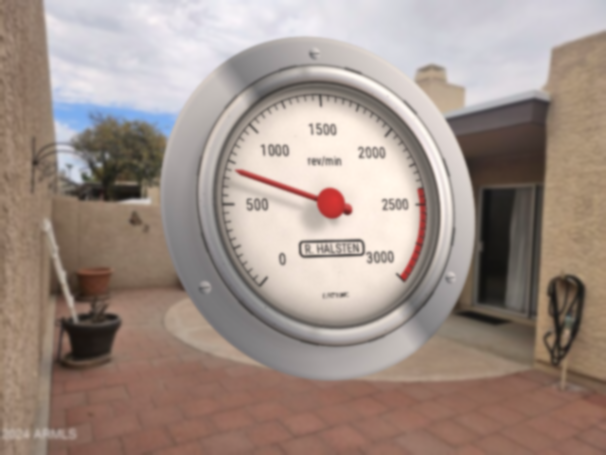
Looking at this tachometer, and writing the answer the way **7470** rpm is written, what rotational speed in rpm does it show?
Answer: **700** rpm
